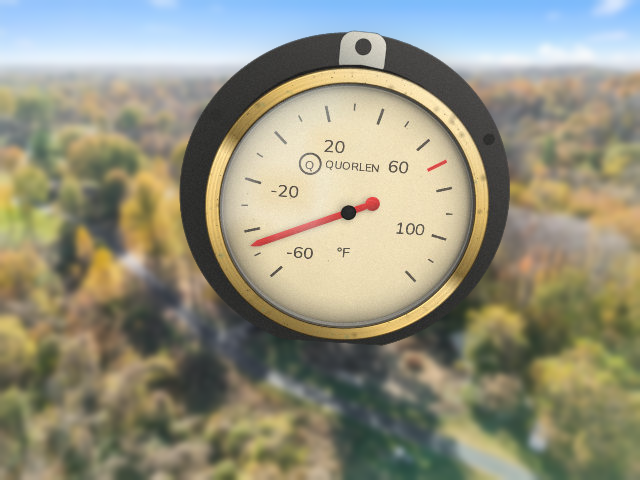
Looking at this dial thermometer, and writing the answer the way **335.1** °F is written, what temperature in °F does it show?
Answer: **-45** °F
